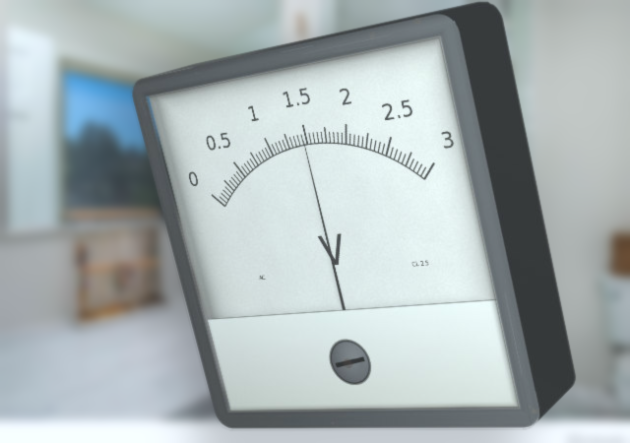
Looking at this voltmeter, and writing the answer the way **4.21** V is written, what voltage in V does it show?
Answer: **1.5** V
